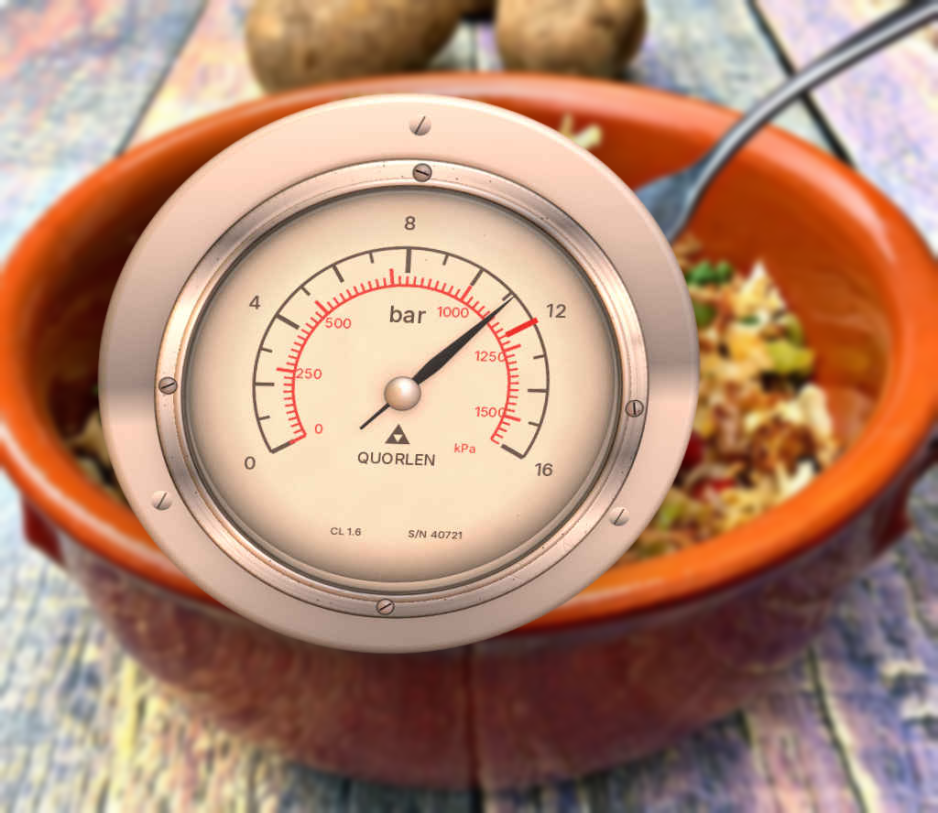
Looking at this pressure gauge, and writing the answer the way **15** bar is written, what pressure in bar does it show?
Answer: **11** bar
